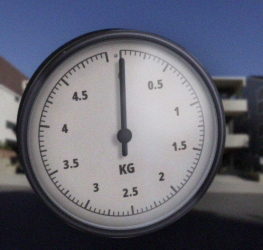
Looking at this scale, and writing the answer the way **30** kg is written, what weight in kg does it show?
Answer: **0** kg
